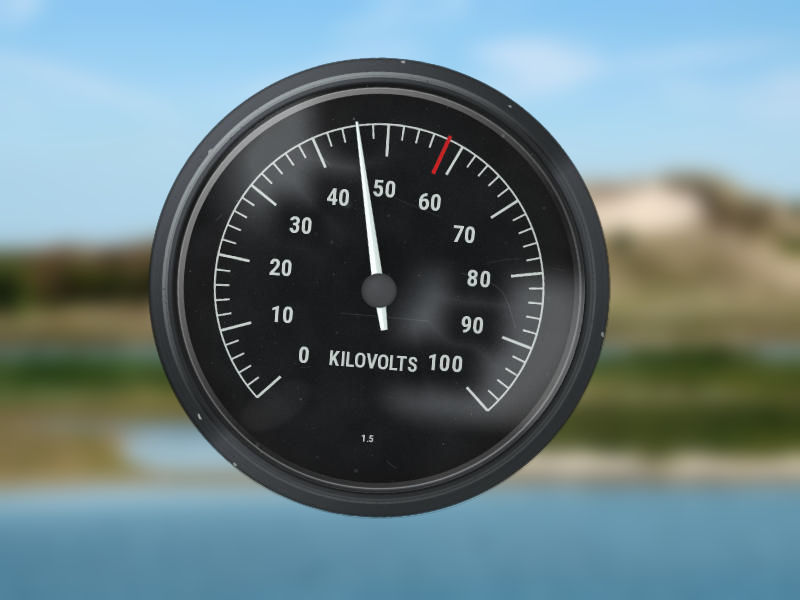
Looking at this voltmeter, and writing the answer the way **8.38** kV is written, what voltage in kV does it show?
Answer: **46** kV
